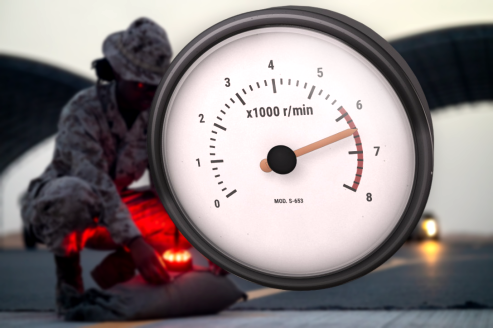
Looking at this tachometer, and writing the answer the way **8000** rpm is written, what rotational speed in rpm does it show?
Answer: **6400** rpm
